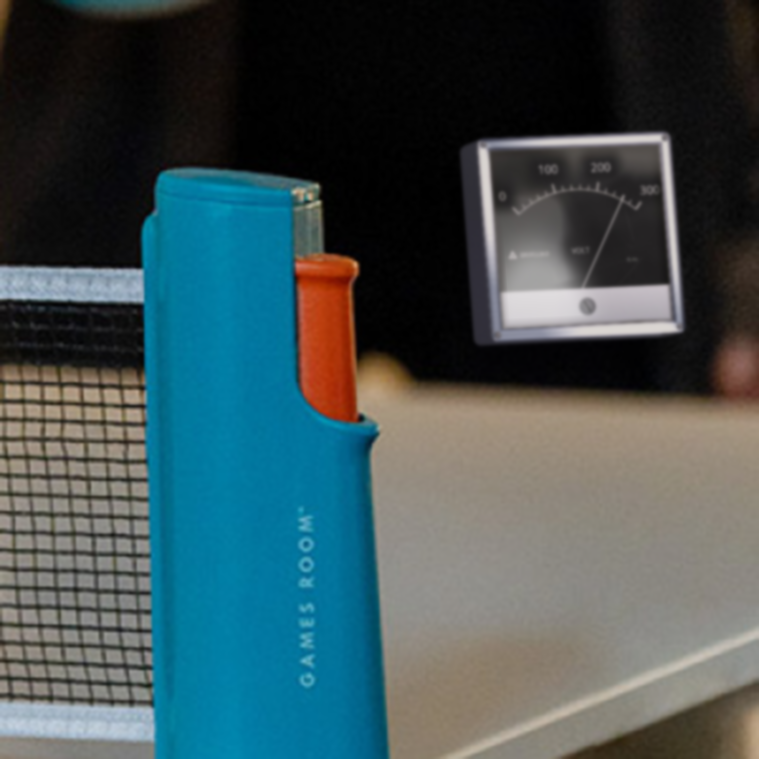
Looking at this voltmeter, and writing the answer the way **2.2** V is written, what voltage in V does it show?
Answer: **260** V
